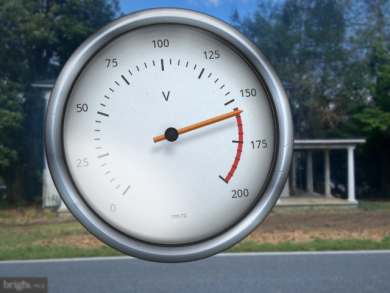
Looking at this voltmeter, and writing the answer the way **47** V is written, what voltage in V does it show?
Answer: **157.5** V
